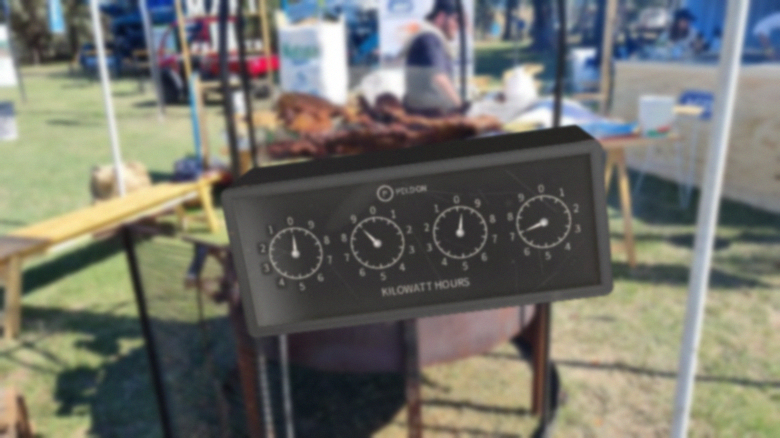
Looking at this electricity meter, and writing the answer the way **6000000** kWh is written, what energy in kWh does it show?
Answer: **9897** kWh
